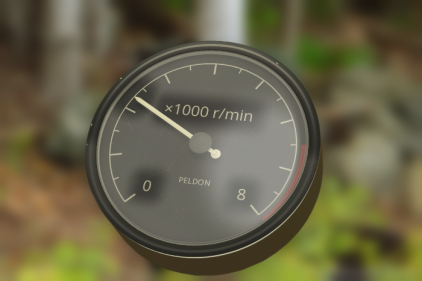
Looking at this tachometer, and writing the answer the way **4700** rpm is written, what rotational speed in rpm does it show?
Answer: **2250** rpm
